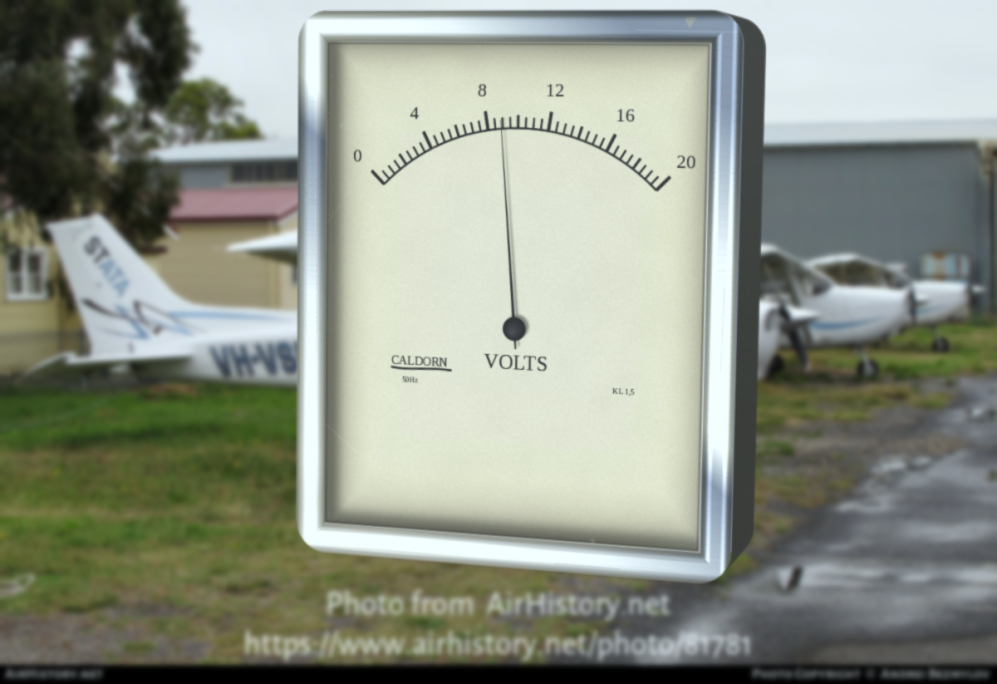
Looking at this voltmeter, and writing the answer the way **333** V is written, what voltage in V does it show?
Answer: **9** V
